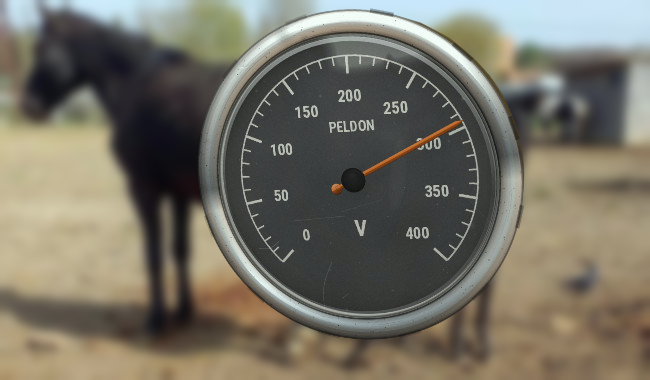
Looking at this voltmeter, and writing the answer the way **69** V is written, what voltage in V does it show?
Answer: **295** V
